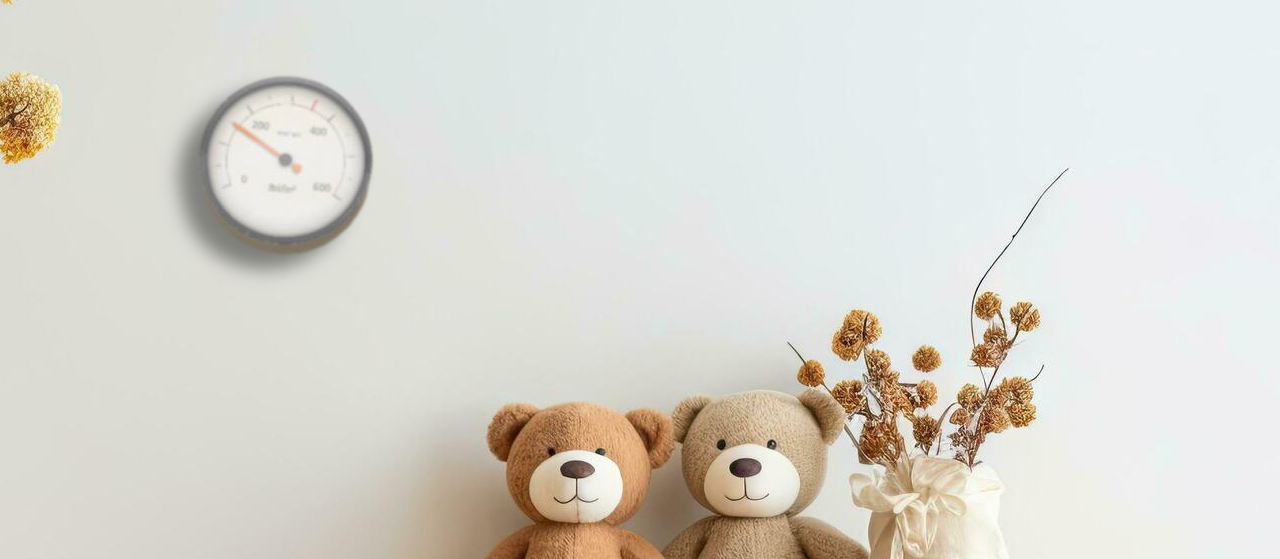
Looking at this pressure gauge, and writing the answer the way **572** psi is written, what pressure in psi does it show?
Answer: **150** psi
